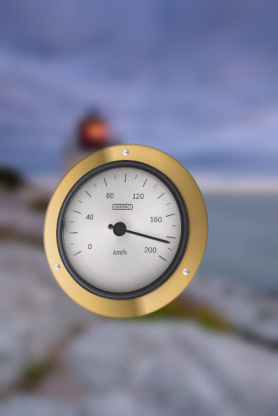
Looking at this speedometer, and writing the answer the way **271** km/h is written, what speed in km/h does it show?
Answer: **185** km/h
